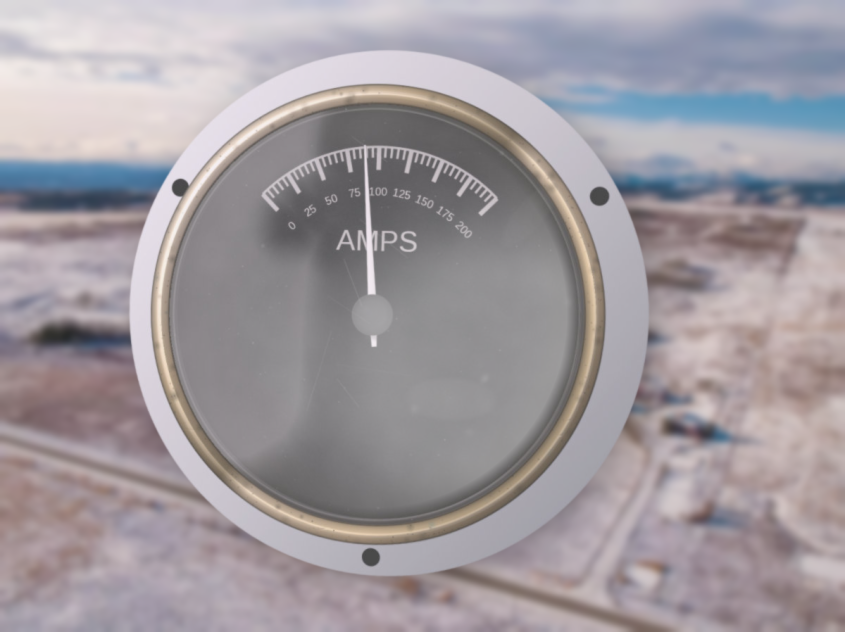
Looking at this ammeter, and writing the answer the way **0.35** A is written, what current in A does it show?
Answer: **90** A
